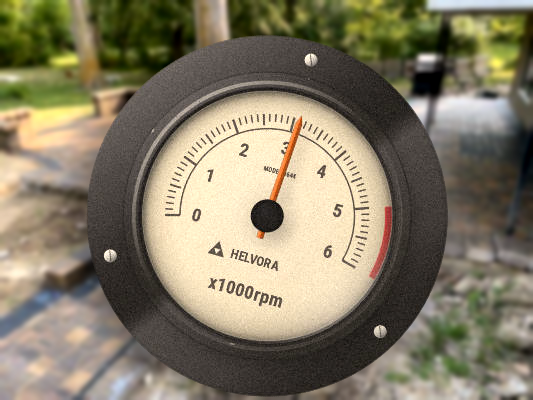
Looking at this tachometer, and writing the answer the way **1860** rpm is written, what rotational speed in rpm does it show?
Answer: **3100** rpm
